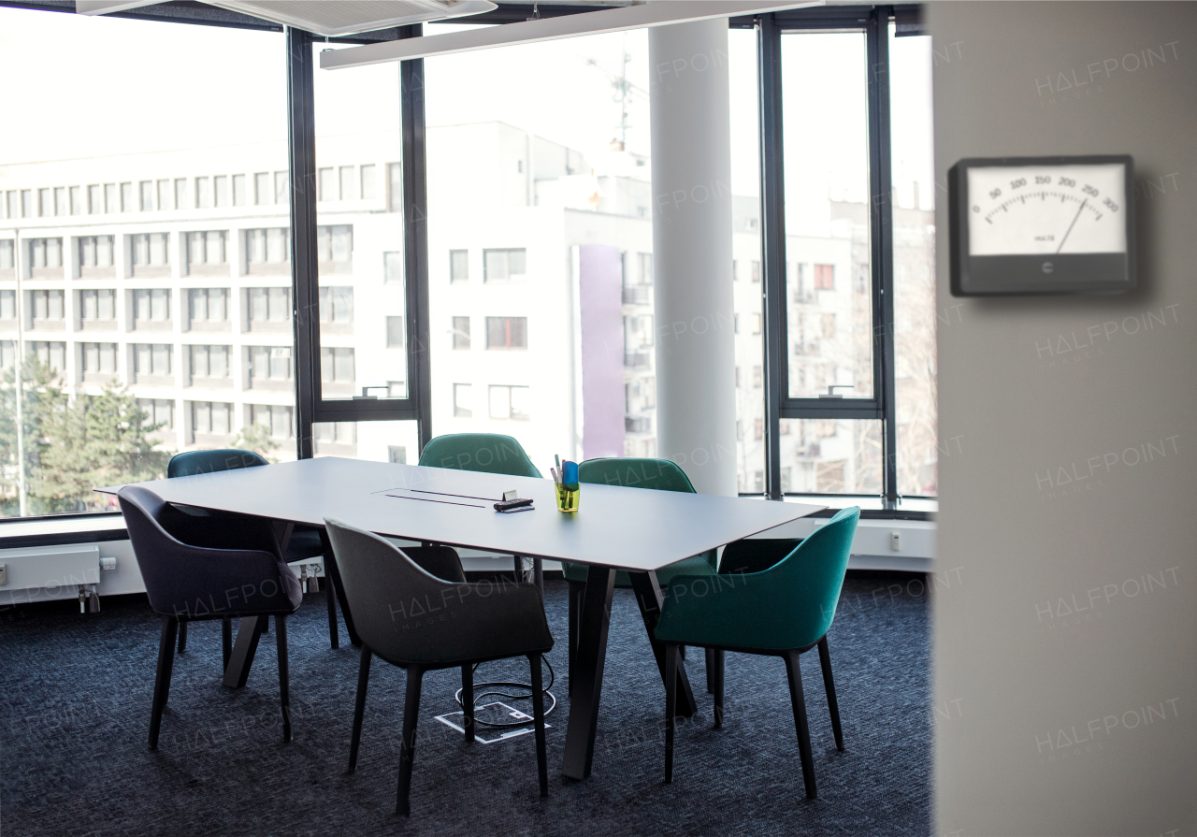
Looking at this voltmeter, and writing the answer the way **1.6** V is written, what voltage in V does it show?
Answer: **250** V
